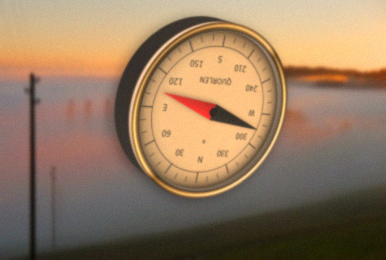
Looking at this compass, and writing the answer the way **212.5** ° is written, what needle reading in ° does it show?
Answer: **105** °
